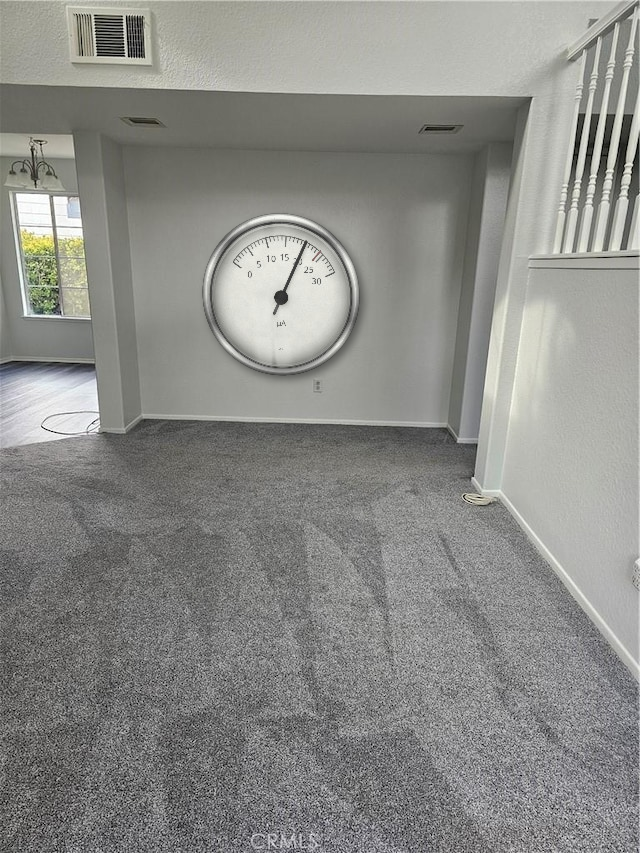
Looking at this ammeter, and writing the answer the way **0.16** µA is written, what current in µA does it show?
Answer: **20** µA
